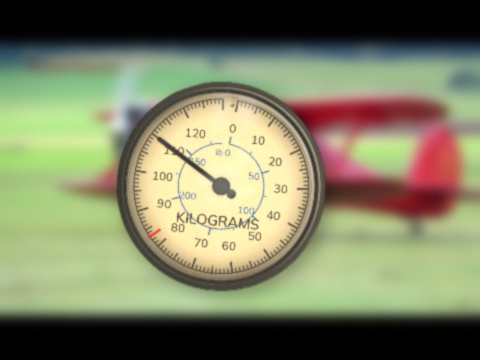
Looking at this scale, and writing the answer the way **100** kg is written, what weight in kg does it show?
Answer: **110** kg
